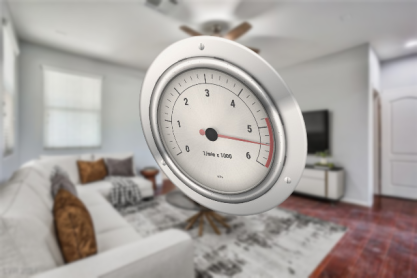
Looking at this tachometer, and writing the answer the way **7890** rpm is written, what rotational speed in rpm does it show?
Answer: **5400** rpm
